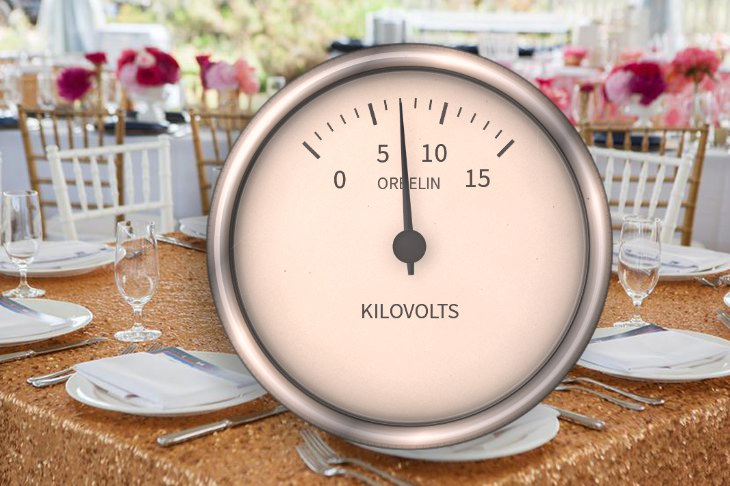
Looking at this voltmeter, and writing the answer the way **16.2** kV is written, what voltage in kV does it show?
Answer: **7** kV
